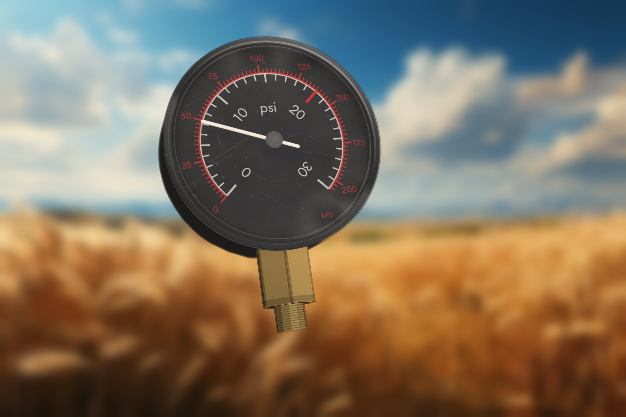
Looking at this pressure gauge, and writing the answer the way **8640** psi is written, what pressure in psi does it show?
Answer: **7** psi
